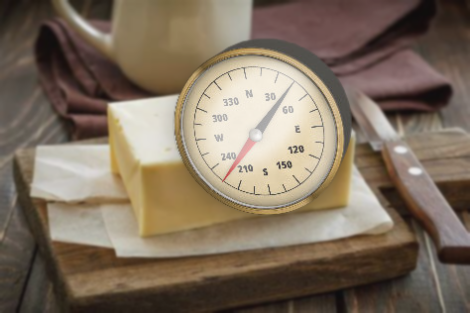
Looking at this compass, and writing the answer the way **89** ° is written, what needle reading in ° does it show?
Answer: **225** °
